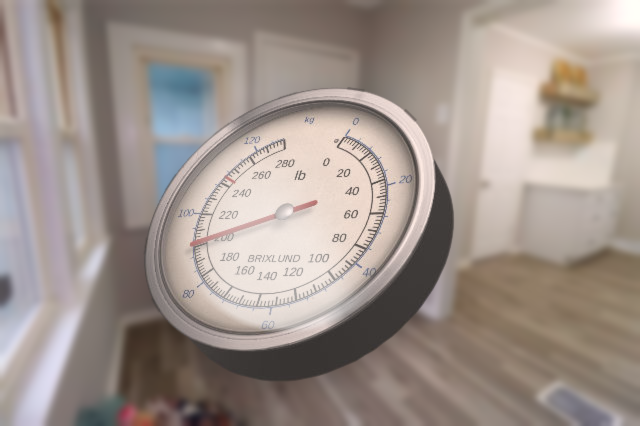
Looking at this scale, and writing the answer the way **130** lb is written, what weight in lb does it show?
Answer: **200** lb
